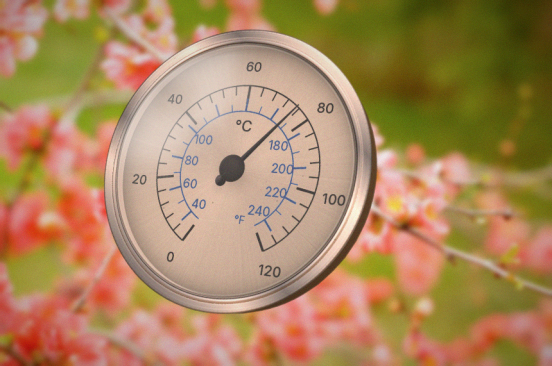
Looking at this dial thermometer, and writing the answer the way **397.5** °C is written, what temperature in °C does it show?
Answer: **76** °C
